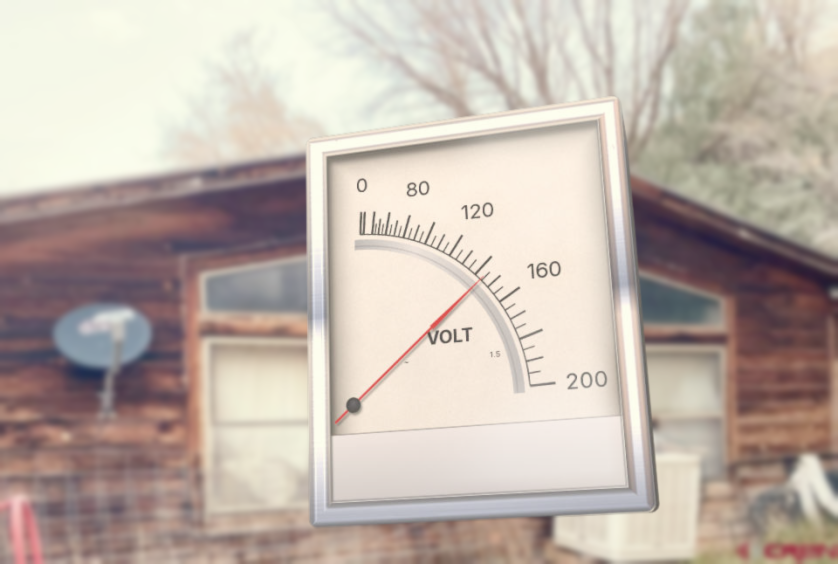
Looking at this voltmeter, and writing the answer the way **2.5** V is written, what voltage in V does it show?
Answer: **145** V
